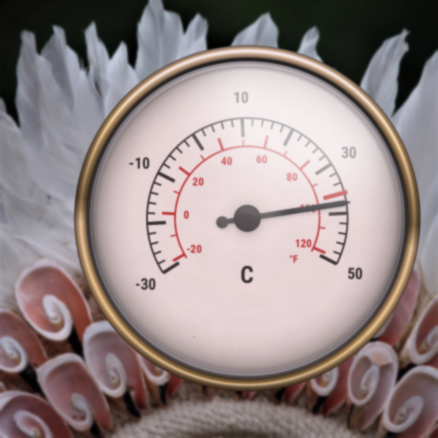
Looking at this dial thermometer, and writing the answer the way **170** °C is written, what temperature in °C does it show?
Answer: **38** °C
